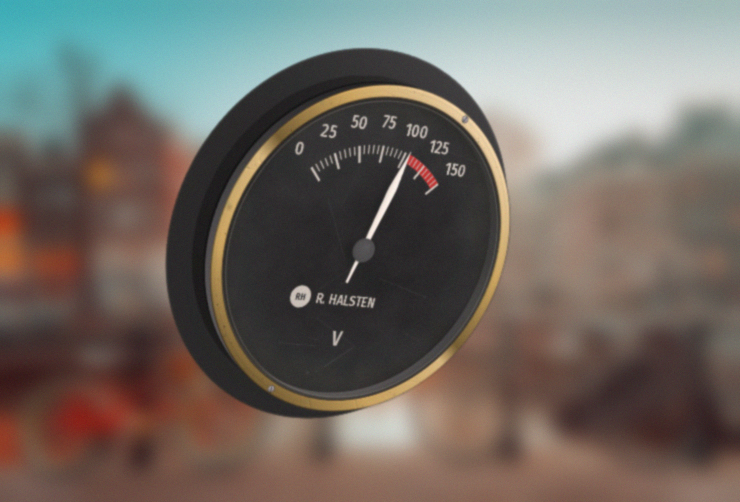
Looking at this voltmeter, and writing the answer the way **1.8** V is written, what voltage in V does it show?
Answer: **100** V
